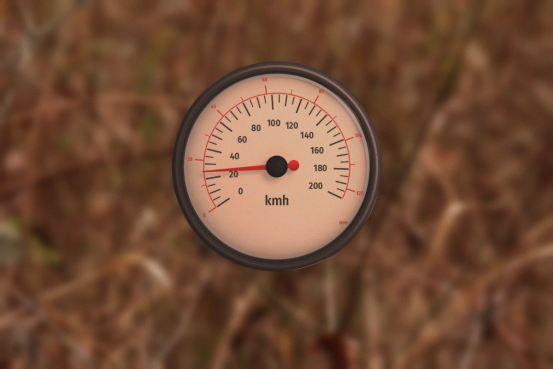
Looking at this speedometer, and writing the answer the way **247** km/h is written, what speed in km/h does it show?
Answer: **25** km/h
